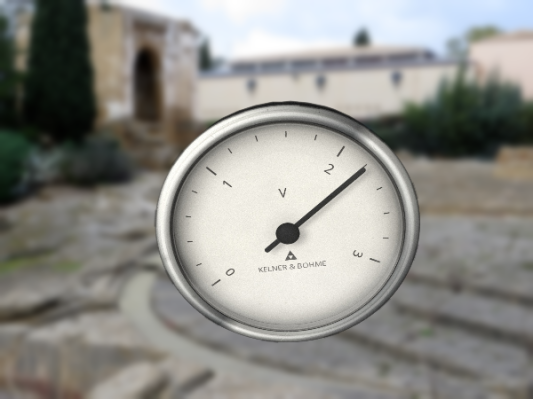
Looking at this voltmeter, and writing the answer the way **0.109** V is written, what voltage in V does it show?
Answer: **2.2** V
